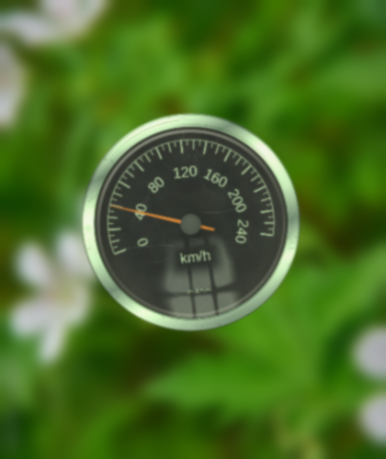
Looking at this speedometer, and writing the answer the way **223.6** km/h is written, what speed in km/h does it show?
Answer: **40** km/h
